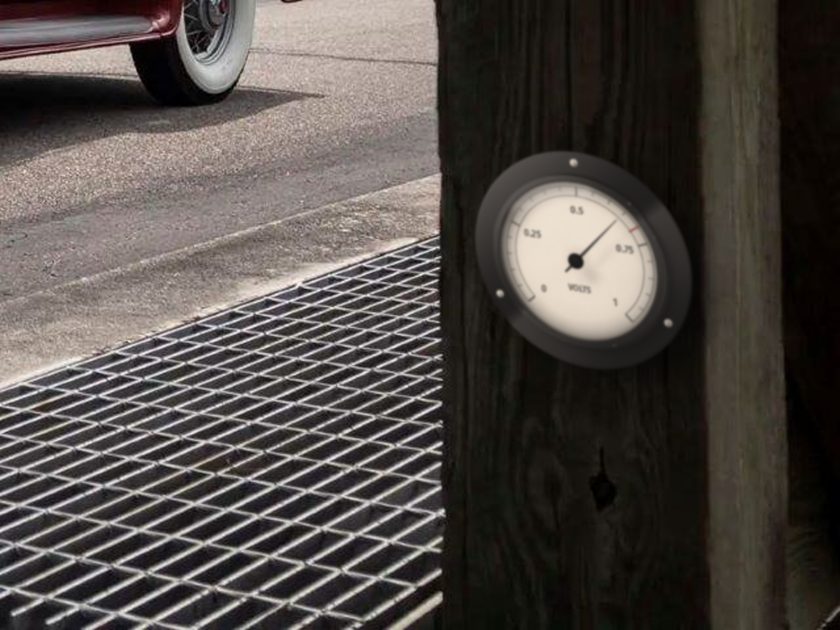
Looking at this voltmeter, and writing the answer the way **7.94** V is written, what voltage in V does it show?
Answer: **0.65** V
